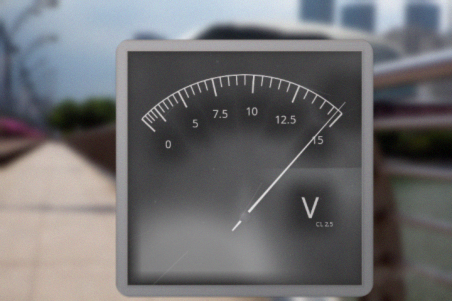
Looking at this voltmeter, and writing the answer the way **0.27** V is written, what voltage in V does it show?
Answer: **14.75** V
